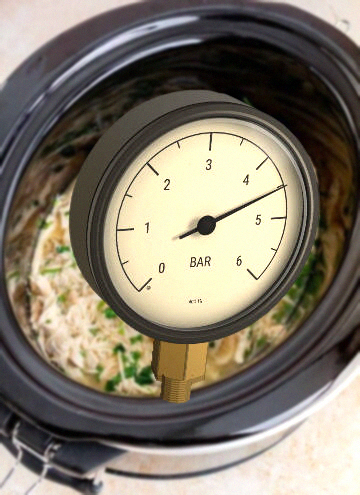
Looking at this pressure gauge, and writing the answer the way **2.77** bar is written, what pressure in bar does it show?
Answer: **4.5** bar
